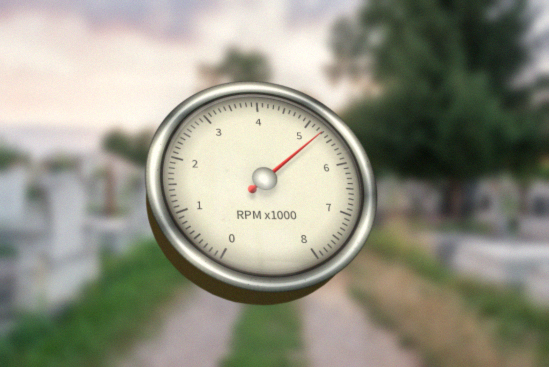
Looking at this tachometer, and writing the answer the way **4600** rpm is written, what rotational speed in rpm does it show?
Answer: **5300** rpm
